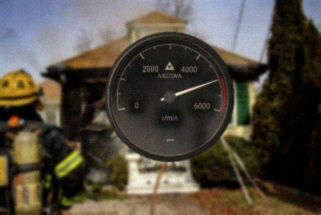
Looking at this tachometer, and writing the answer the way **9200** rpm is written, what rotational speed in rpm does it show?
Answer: **5000** rpm
